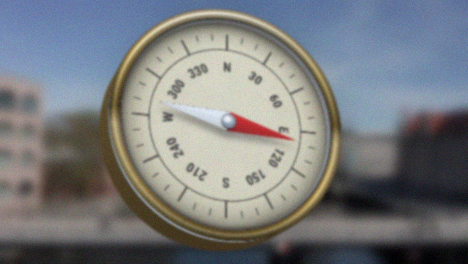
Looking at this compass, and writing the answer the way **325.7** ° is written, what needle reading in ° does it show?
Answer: **100** °
